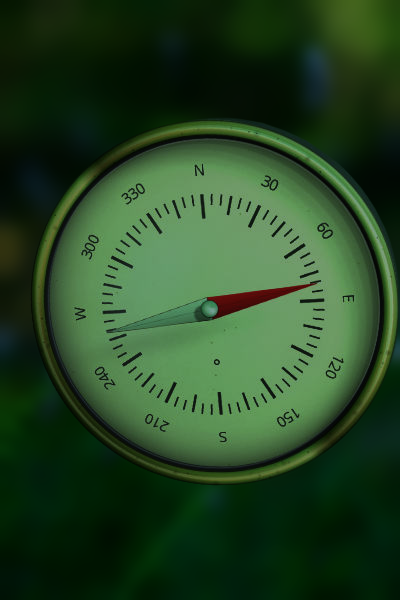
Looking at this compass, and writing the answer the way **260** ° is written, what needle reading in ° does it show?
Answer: **80** °
